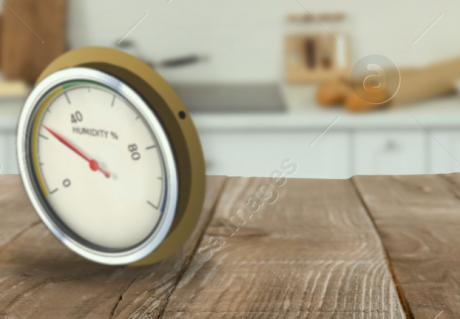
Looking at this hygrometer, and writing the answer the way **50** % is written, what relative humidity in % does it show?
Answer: **25** %
